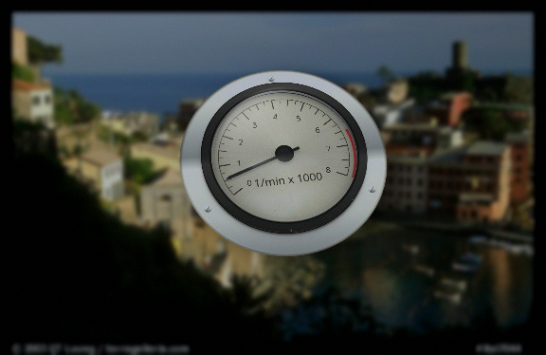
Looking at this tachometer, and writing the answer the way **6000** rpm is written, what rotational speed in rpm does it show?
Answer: **500** rpm
